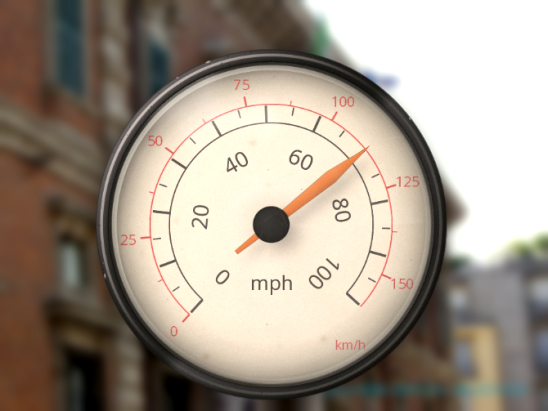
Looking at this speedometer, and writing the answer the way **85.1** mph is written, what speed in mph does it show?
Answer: **70** mph
